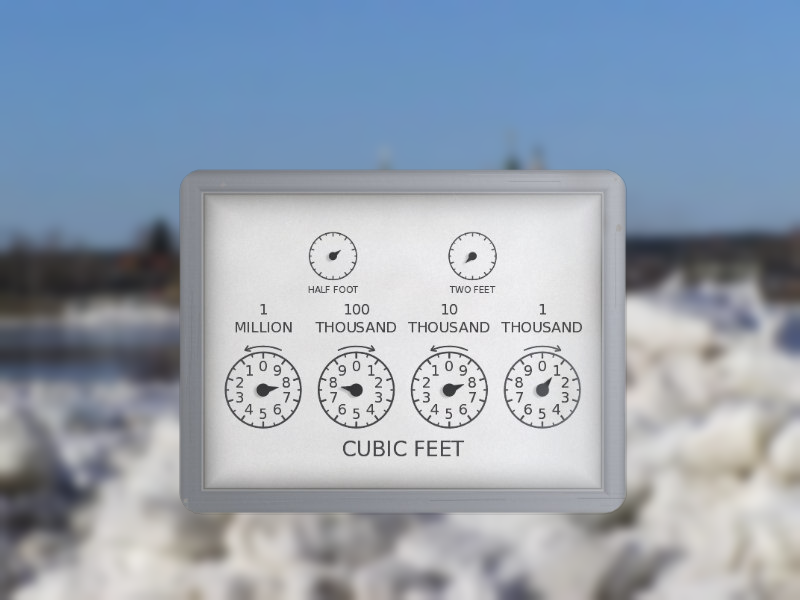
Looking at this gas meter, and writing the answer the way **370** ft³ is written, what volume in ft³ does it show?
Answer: **778100** ft³
